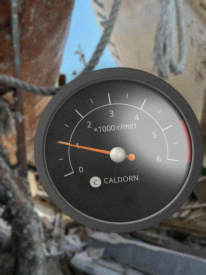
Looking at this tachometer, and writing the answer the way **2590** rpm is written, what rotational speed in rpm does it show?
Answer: **1000** rpm
